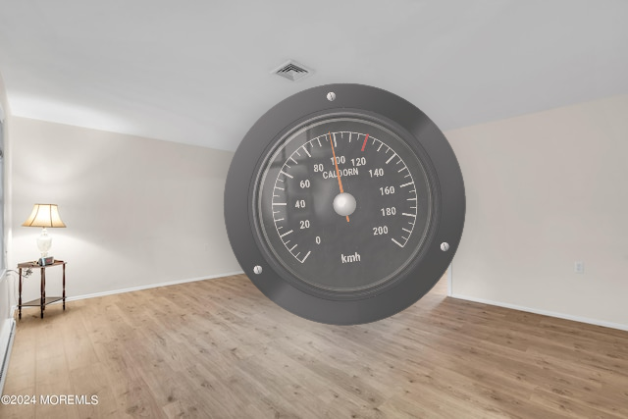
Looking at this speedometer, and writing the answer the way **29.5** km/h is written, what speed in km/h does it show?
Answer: **97.5** km/h
